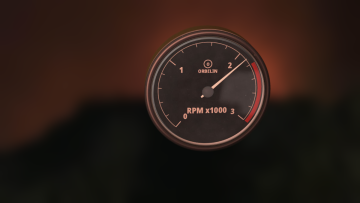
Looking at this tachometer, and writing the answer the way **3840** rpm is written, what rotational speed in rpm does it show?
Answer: **2100** rpm
